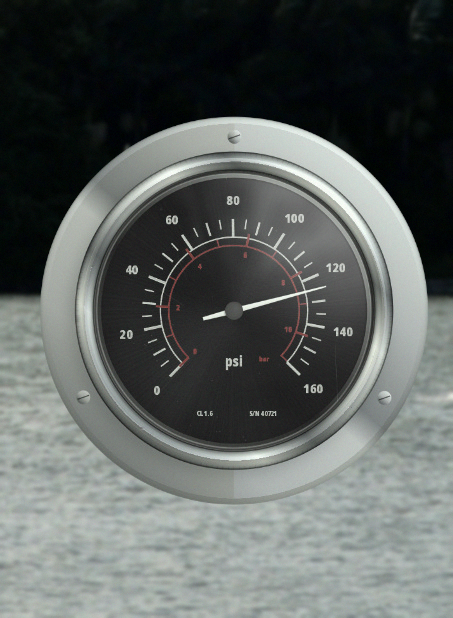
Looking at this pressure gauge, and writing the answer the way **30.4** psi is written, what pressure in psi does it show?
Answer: **125** psi
